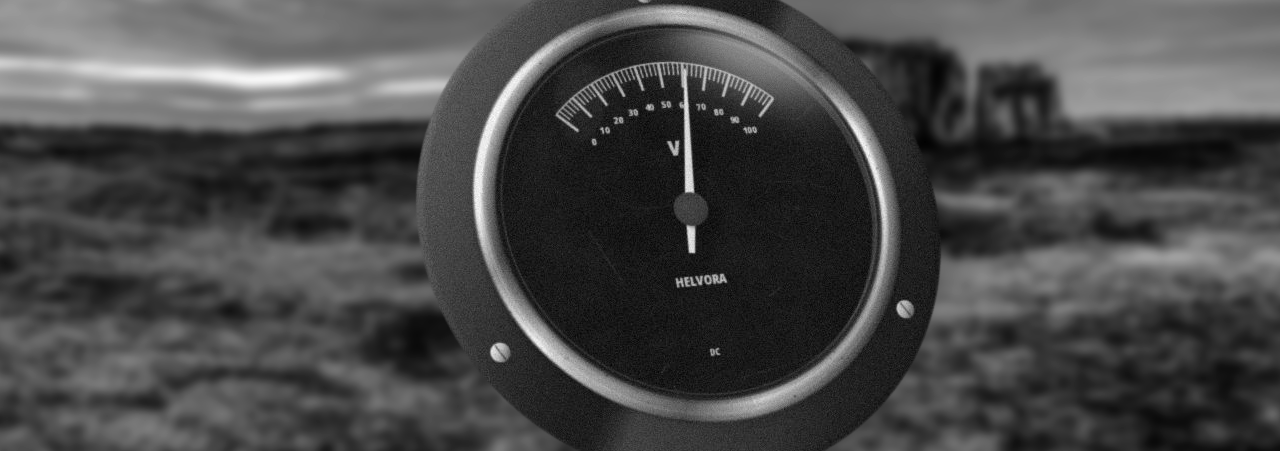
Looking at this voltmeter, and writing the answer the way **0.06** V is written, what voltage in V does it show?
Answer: **60** V
